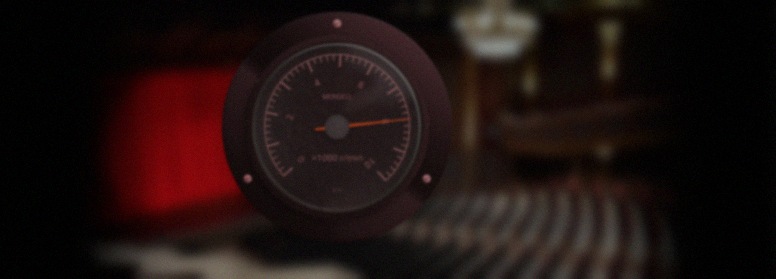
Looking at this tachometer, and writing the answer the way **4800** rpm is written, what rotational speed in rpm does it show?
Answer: **8000** rpm
